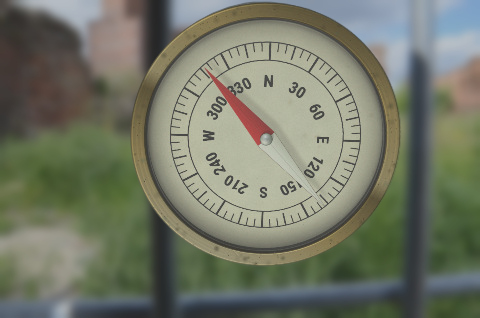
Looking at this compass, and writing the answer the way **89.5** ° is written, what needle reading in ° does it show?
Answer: **317.5** °
